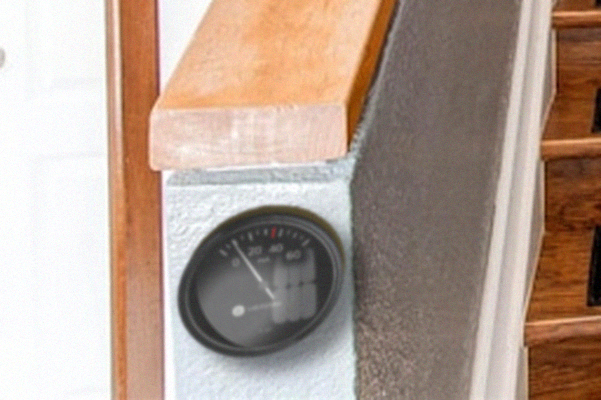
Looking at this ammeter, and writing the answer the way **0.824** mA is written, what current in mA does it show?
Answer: **10** mA
